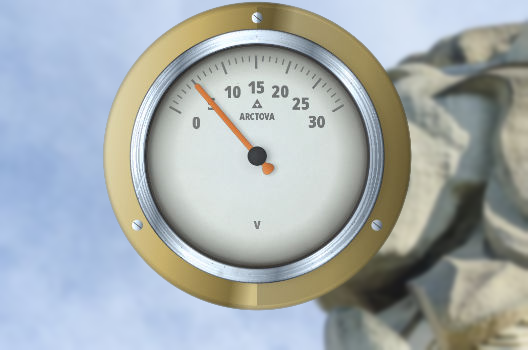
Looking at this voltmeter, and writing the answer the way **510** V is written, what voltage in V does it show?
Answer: **5** V
